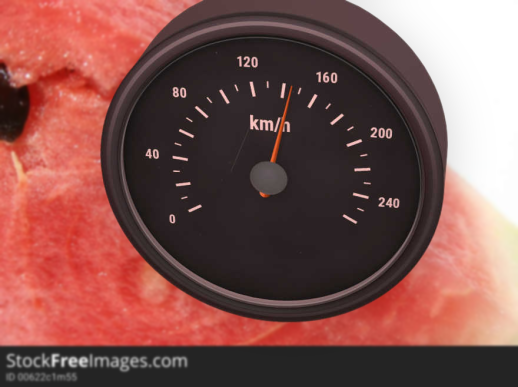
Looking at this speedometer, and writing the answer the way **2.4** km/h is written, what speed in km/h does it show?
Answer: **145** km/h
